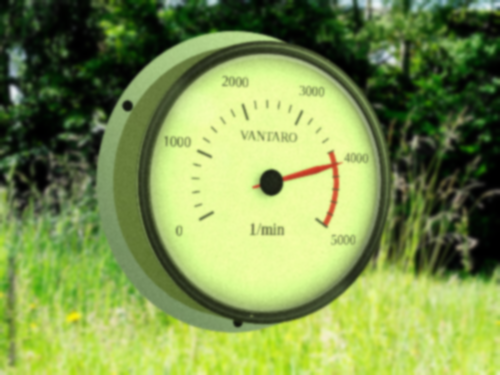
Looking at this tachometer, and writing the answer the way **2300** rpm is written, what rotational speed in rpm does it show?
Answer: **4000** rpm
